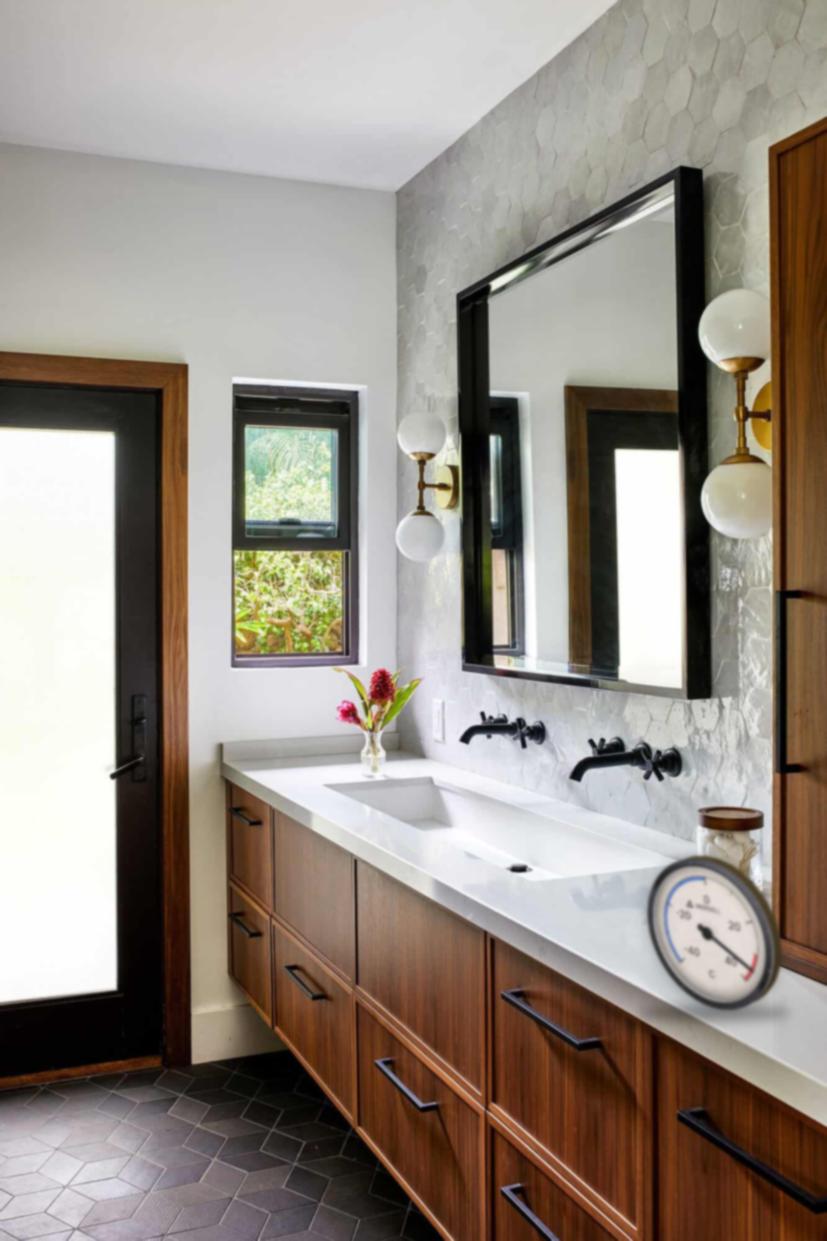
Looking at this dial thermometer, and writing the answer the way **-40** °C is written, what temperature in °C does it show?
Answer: **35** °C
